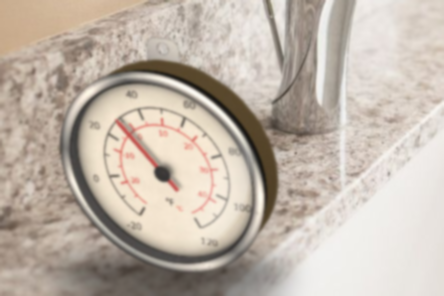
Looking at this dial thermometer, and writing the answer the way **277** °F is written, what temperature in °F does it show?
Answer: **30** °F
